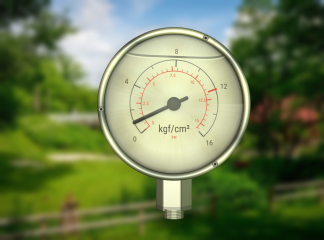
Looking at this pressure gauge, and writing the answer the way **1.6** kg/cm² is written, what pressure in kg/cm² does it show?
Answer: **1** kg/cm²
